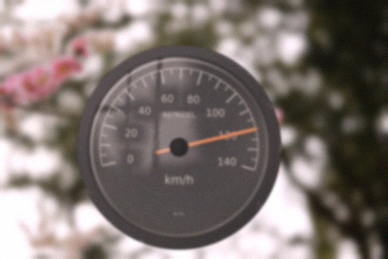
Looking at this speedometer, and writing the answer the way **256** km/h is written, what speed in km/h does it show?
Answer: **120** km/h
